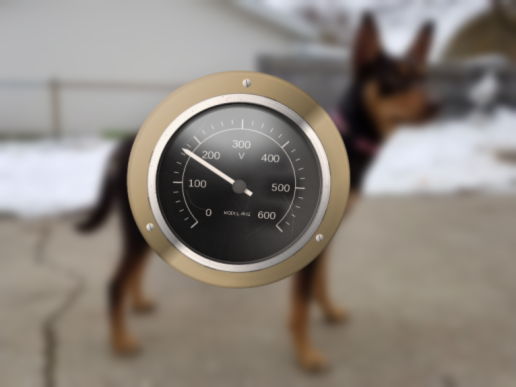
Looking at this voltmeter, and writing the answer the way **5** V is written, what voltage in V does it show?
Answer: **170** V
